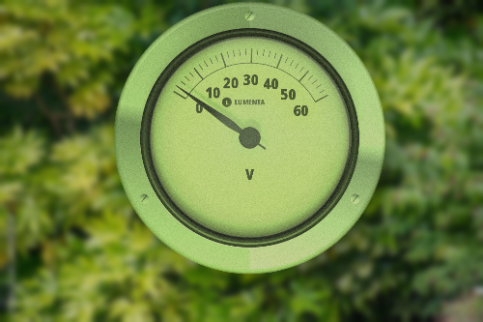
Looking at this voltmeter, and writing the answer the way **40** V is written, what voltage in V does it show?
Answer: **2** V
